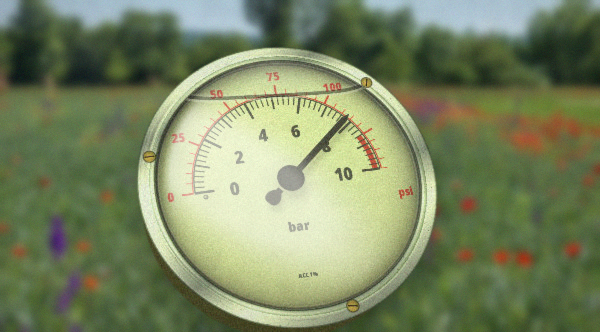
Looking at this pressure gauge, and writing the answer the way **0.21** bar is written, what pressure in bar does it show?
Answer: **7.8** bar
